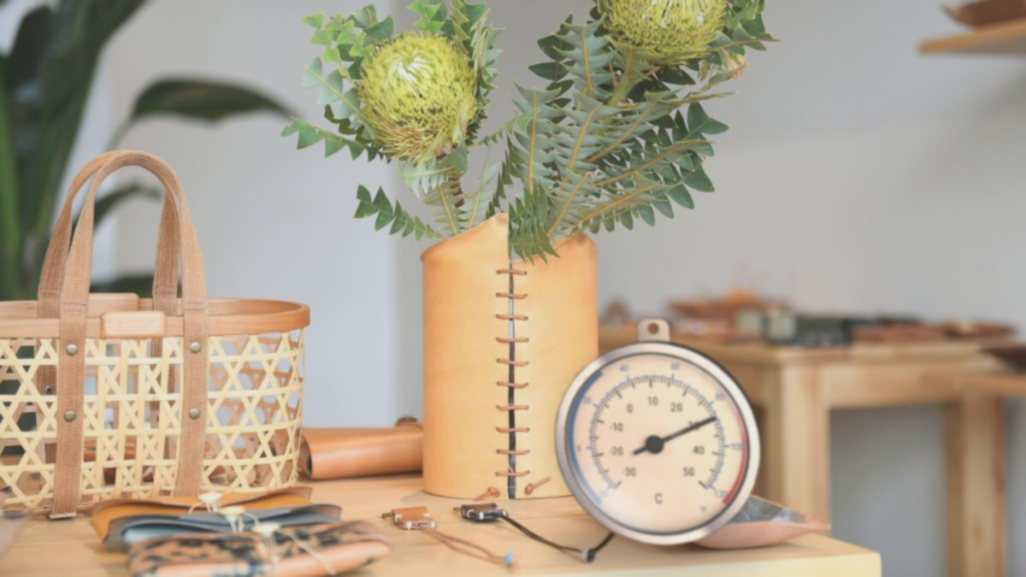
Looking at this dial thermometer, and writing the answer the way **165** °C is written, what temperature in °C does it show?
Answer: **30** °C
